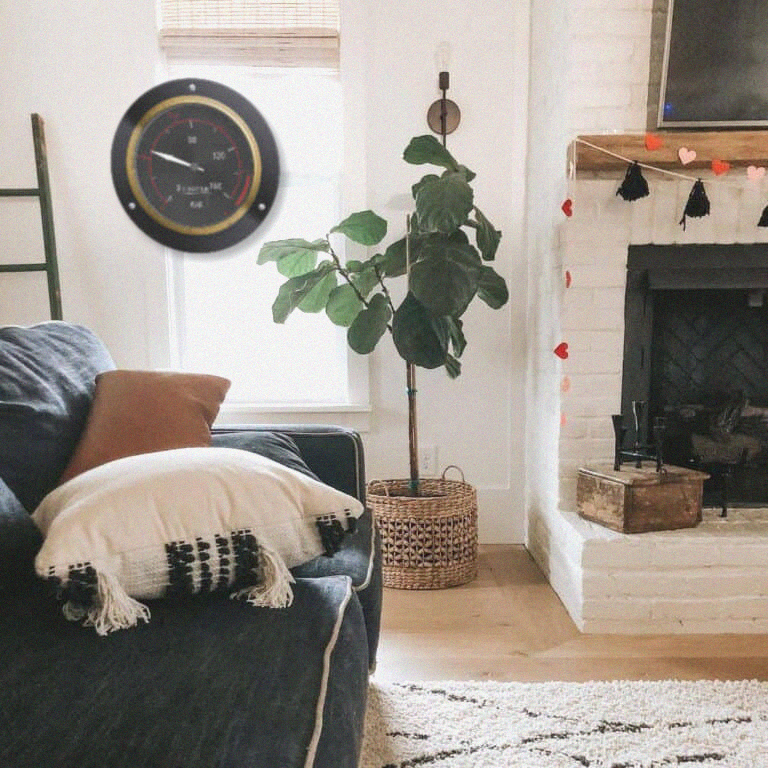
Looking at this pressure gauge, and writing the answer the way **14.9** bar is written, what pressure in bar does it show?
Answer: **40** bar
